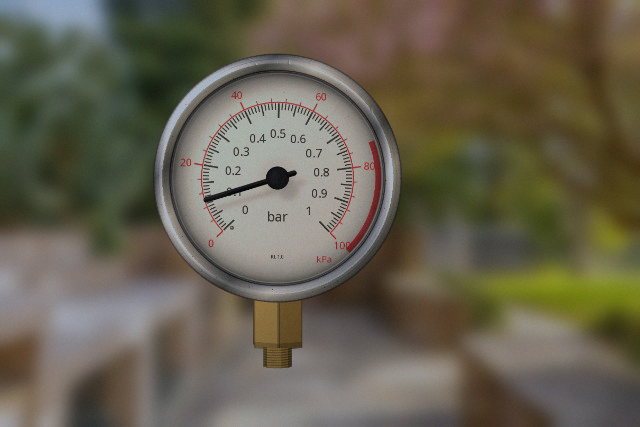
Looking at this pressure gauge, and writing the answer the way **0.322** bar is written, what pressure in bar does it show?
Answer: **0.1** bar
